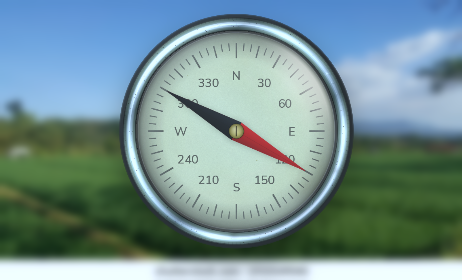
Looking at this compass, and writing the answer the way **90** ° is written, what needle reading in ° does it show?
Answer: **120** °
